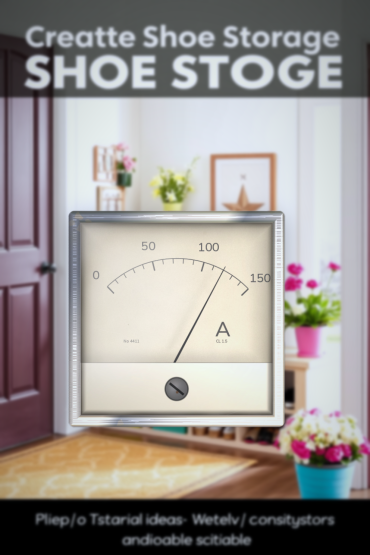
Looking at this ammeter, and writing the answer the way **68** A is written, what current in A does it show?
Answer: **120** A
